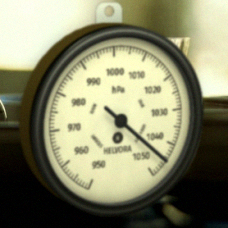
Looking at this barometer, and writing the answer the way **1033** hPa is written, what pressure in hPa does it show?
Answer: **1045** hPa
